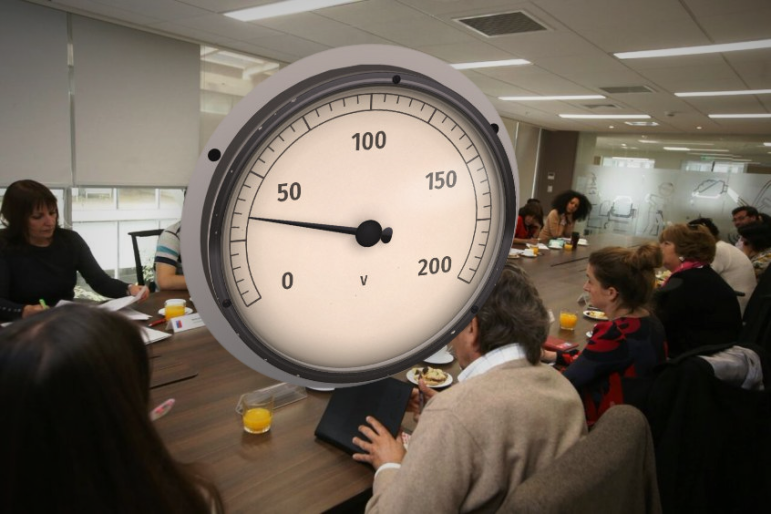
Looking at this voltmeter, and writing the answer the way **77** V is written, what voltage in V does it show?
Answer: **35** V
